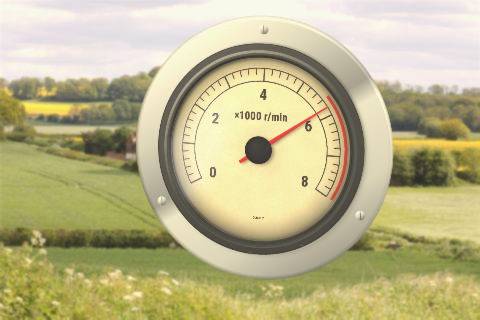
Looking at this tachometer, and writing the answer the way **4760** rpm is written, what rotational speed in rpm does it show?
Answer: **5800** rpm
